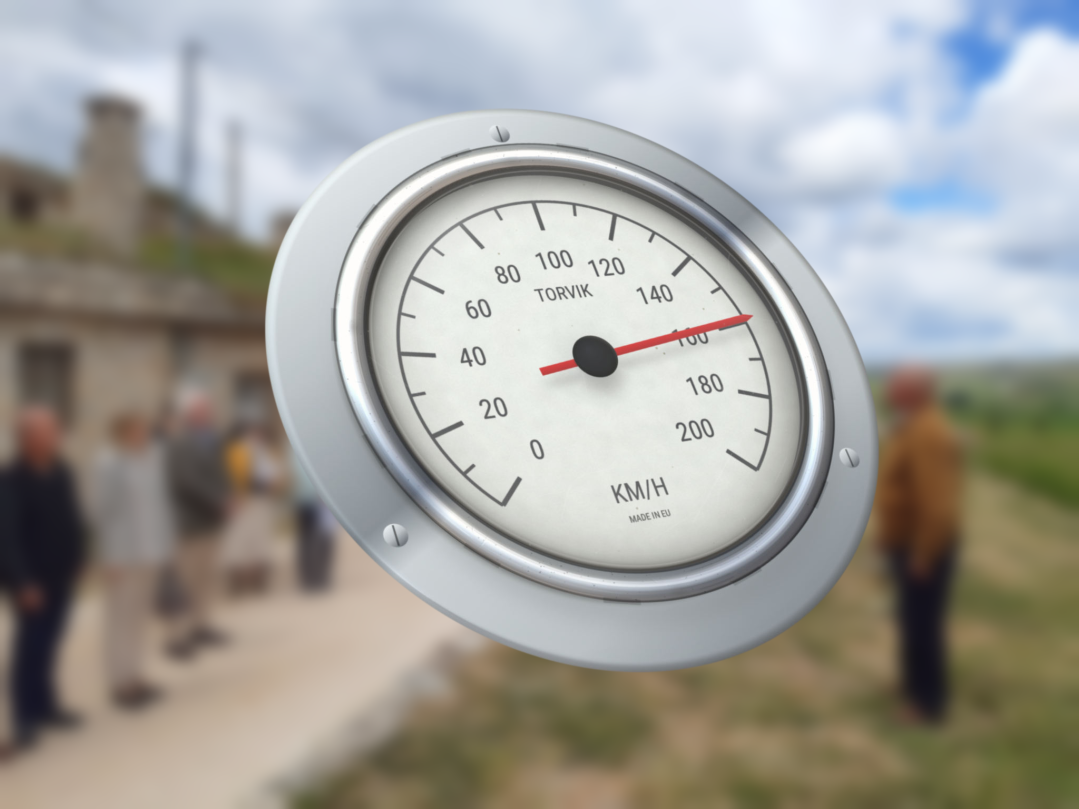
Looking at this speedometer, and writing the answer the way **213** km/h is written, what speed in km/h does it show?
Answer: **160** km/h
